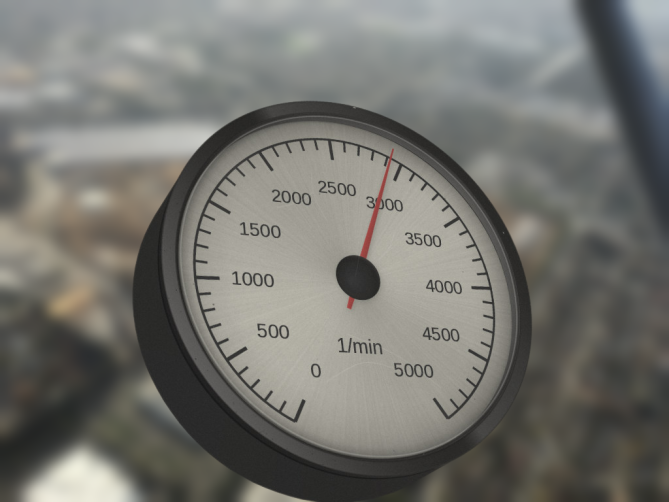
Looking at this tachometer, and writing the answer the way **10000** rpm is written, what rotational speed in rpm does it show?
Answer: **2900** rpm
